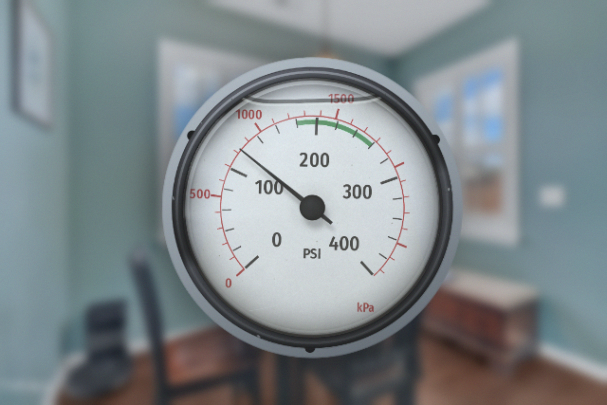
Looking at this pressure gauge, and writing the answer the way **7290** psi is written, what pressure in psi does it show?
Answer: **120** psi
